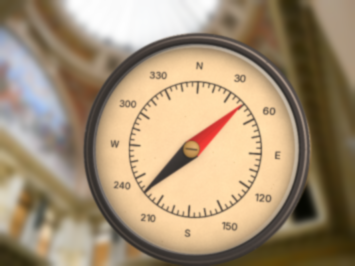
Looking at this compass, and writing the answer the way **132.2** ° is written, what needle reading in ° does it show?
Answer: **45** °
